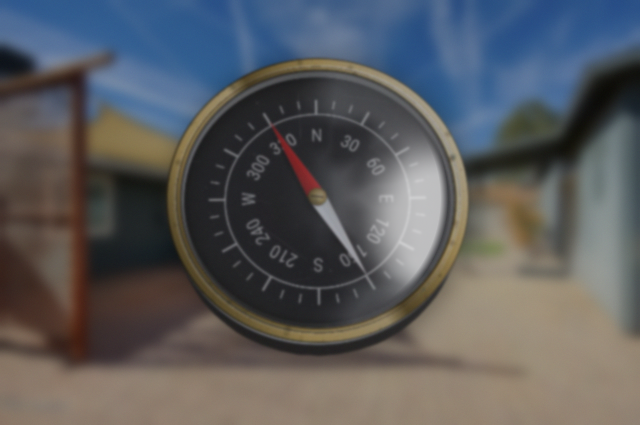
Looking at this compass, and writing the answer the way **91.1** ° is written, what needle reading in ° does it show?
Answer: **330** °
